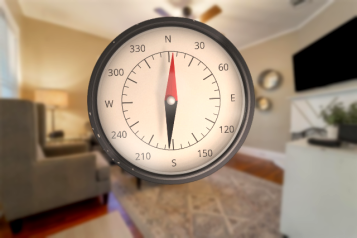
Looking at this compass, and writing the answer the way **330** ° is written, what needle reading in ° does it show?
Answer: **5** °
